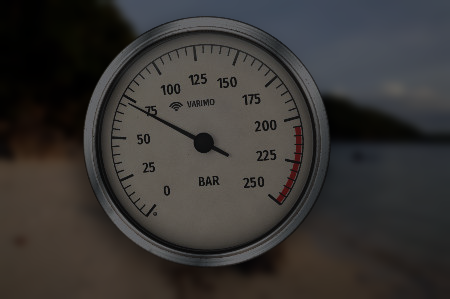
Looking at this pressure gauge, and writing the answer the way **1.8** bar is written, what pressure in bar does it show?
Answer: **72.5** bar
